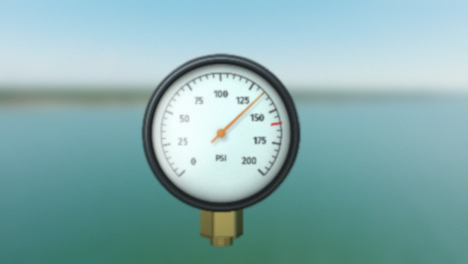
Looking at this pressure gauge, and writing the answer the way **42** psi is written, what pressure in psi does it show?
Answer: **135** psi
